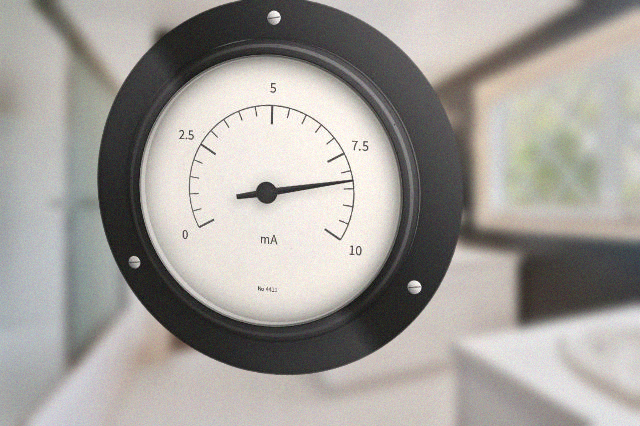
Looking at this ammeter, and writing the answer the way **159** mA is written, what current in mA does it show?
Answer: **8.25** mA
